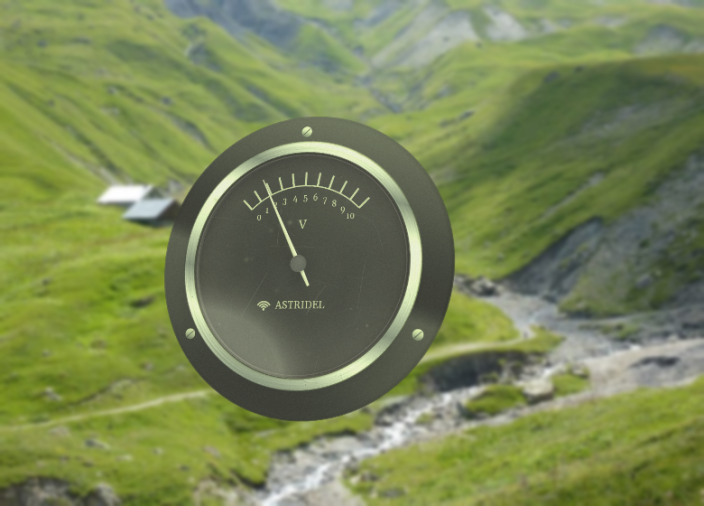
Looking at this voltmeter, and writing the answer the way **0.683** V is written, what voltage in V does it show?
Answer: **2** V
